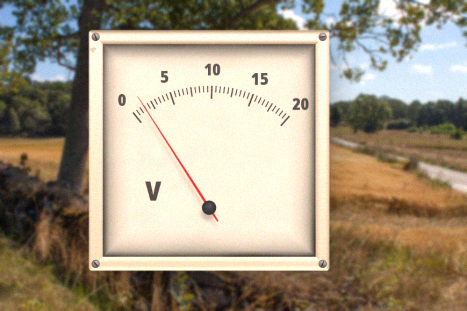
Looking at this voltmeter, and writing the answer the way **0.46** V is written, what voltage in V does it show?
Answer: **1.5** V
